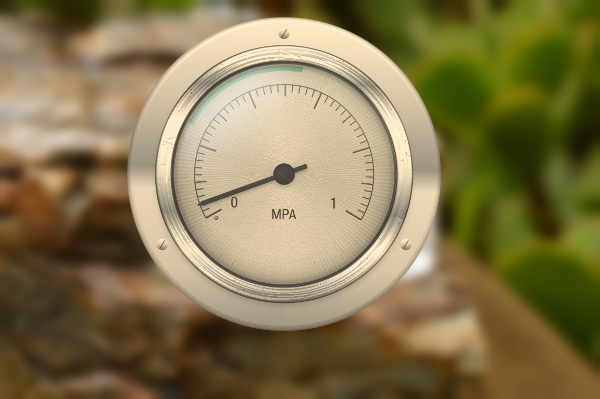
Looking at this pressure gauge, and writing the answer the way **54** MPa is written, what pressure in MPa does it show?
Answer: **0.04** MPa
